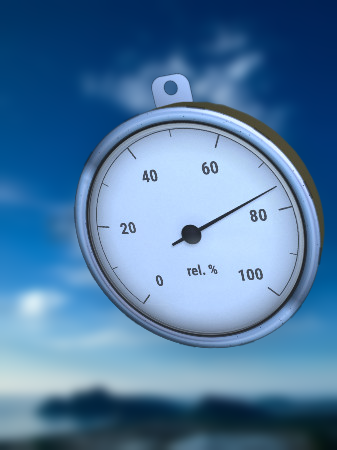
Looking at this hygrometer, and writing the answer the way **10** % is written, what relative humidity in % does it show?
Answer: **75** %
